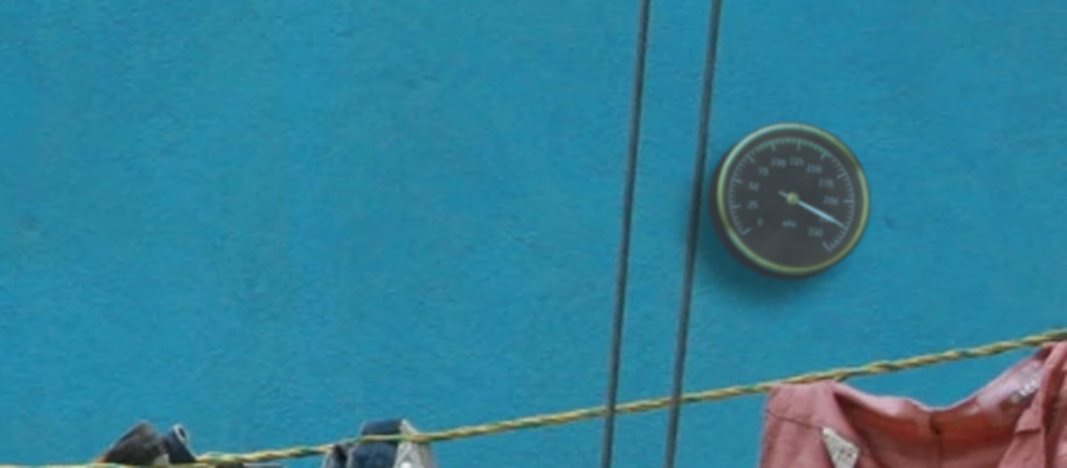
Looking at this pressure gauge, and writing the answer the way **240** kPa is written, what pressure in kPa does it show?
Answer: **225** kPa
